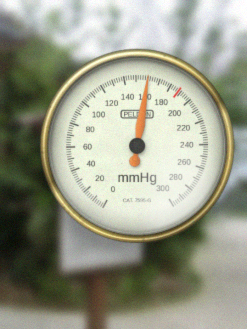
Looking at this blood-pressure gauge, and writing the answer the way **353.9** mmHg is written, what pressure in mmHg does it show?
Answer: **160** mmHg
